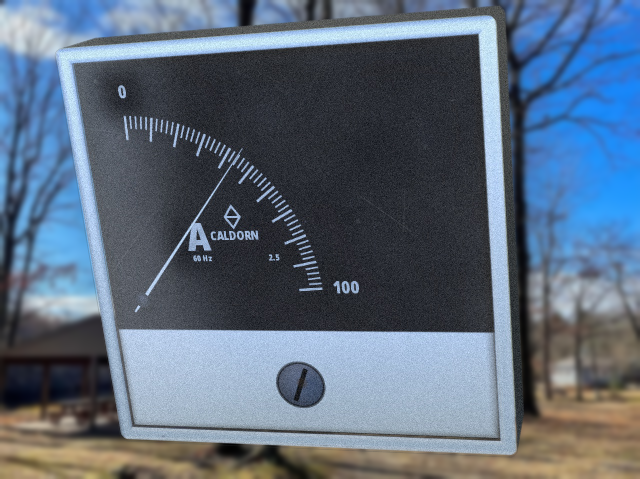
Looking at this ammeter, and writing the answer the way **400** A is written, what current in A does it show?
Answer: **44** A
